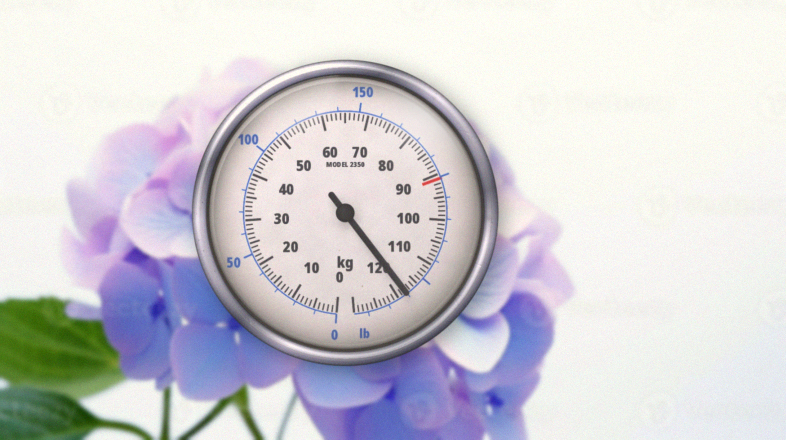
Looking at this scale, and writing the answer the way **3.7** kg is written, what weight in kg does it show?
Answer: **118** kg
